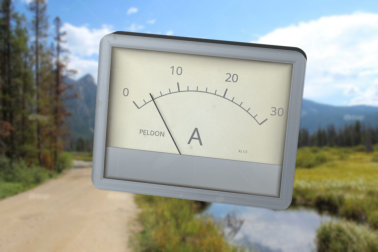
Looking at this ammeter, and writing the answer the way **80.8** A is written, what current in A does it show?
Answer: **4** A
